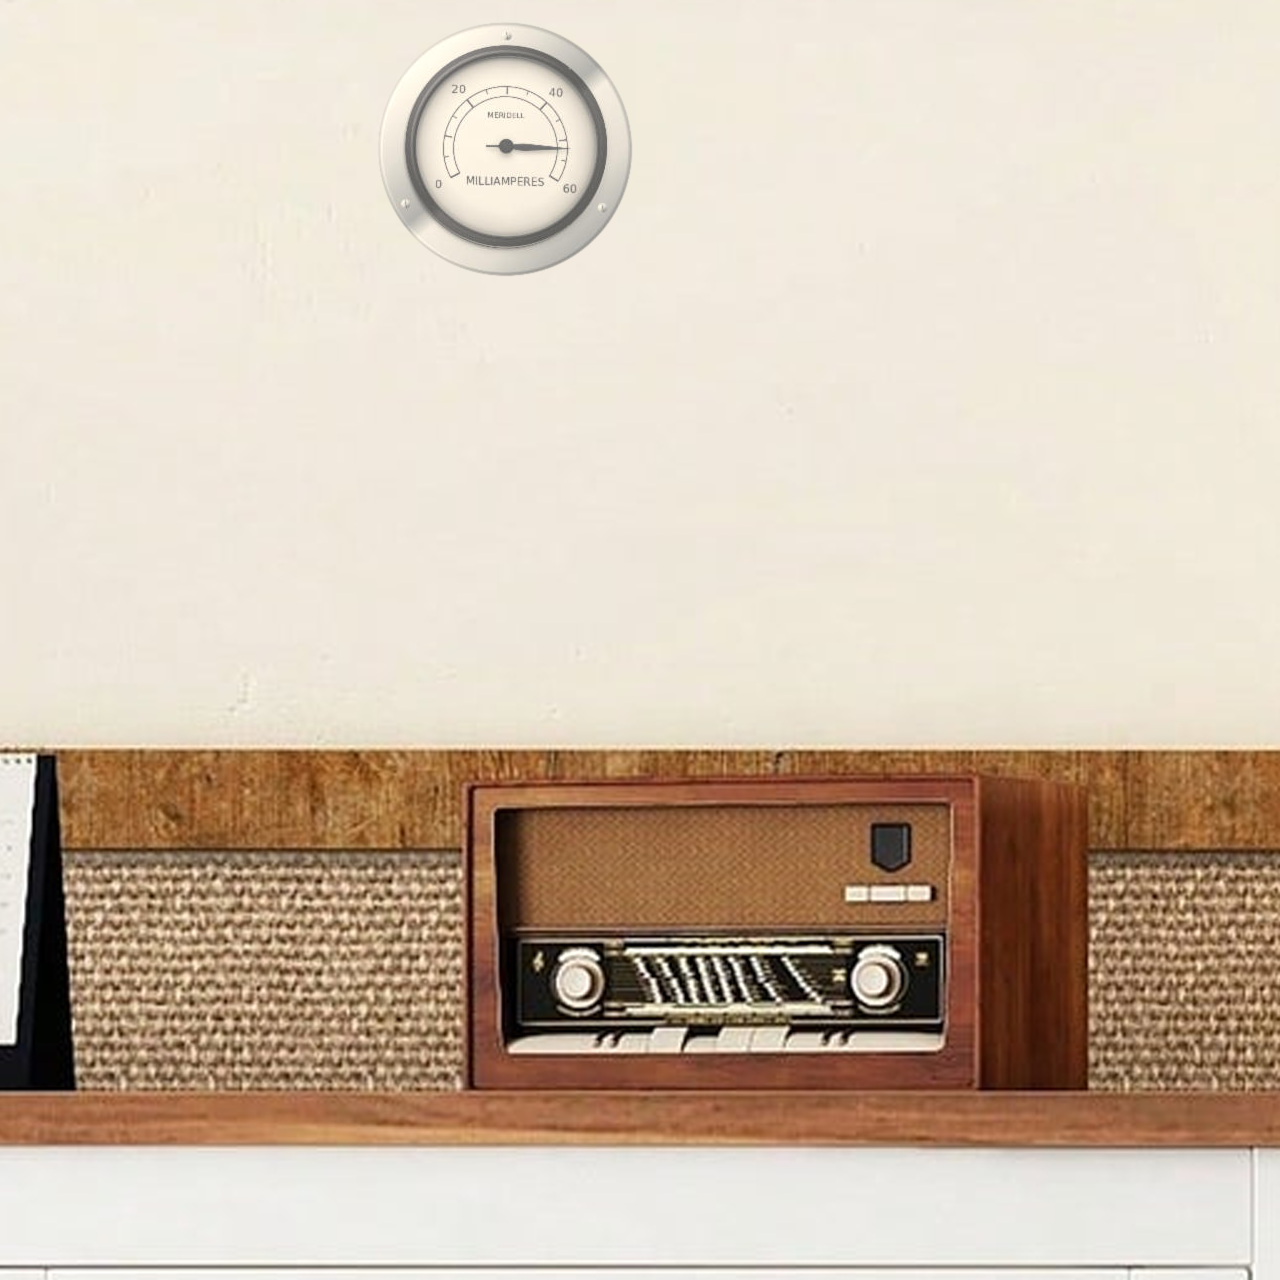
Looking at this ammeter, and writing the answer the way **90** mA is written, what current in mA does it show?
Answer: **52.5** mA
